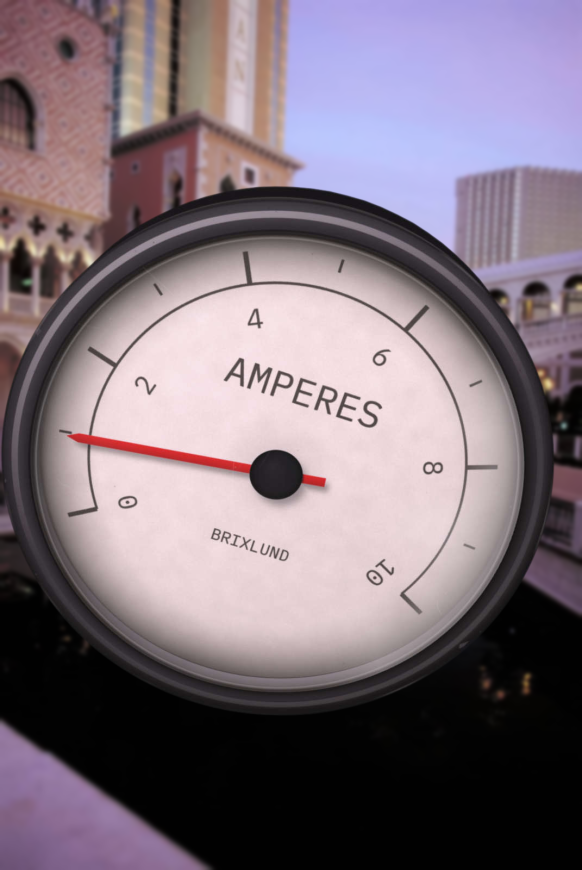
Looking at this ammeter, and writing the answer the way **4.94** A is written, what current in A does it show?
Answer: **1** A
